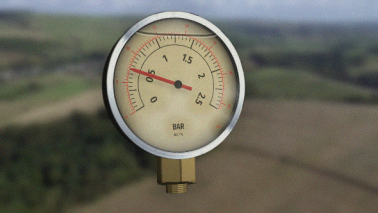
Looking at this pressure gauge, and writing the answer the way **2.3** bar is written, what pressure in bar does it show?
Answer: **0.5** bar
